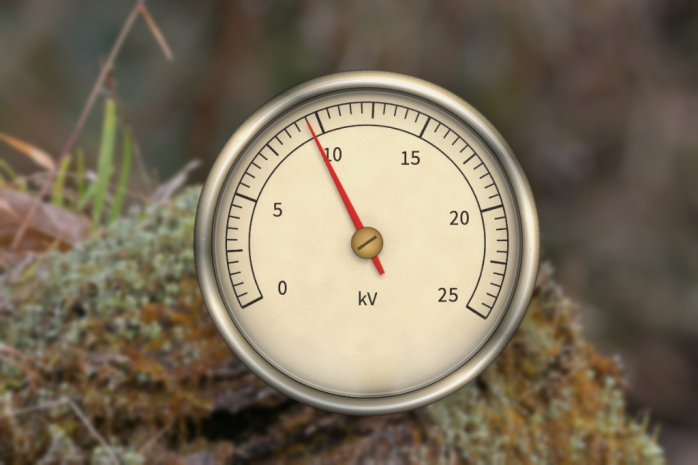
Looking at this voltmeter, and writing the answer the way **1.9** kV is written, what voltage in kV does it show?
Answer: **9.5** kV
